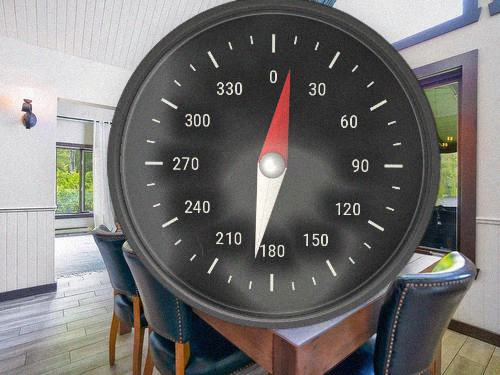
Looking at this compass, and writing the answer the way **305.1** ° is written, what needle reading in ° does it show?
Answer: **10** °
